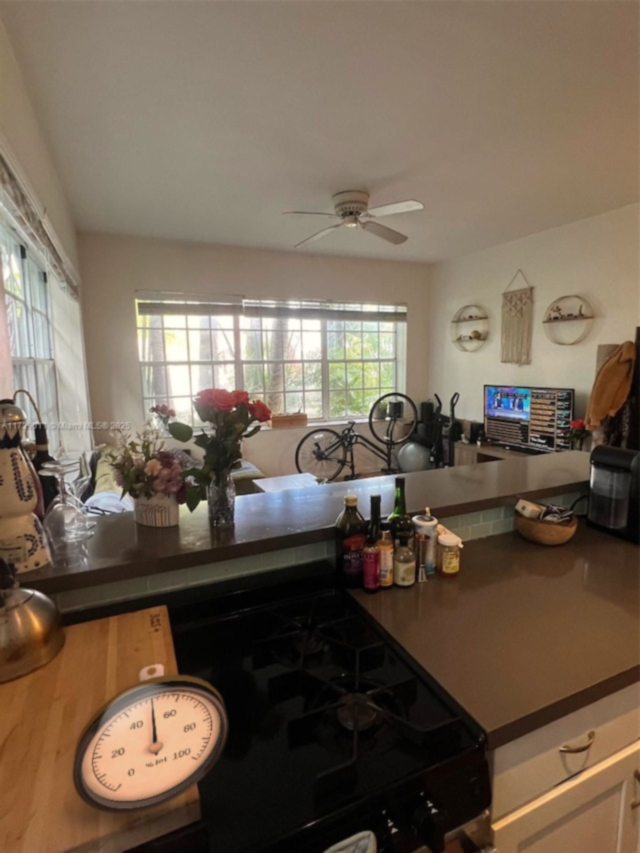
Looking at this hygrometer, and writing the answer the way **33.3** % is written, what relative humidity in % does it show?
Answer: **50** %
